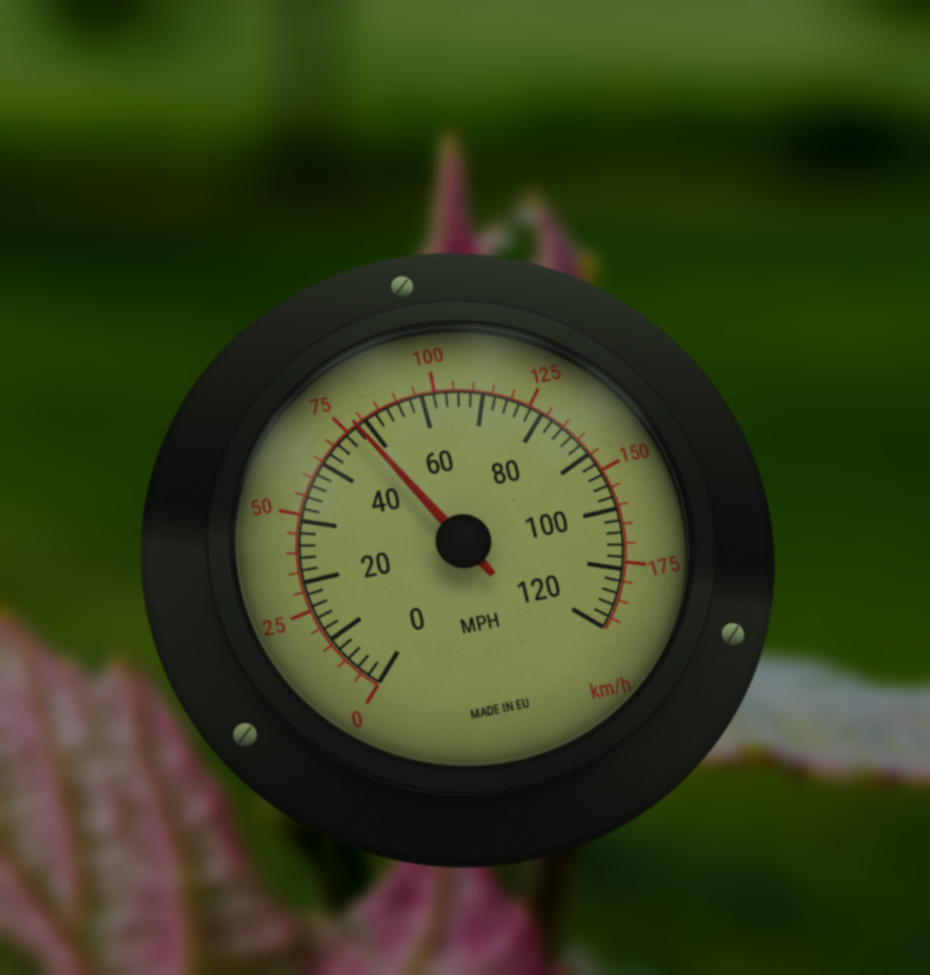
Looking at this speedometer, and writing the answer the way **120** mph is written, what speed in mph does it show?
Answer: **48** mph
